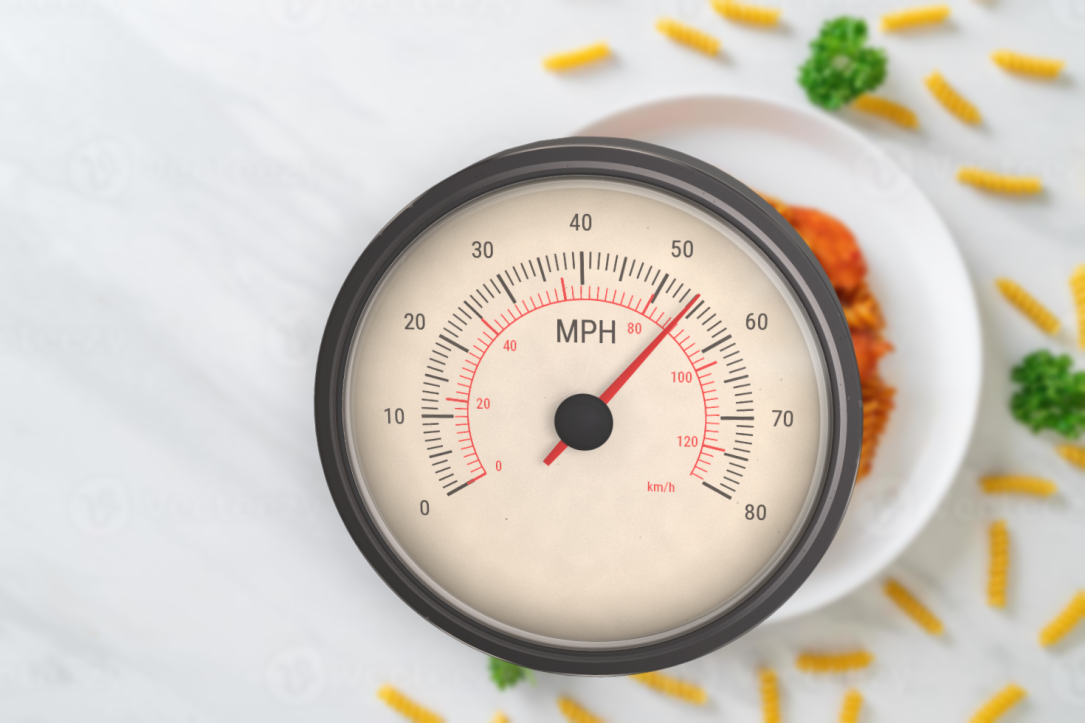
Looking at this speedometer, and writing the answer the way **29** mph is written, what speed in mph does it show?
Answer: **54** mph
